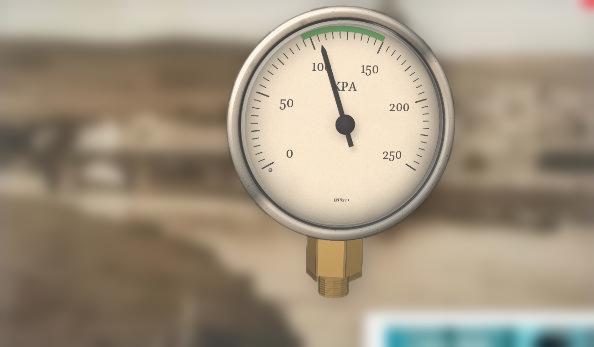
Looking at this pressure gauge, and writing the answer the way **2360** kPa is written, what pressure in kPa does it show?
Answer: **105** kPa
